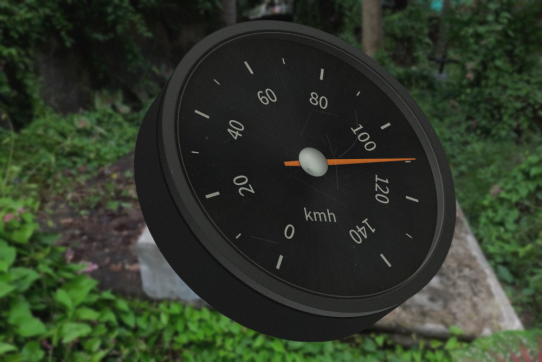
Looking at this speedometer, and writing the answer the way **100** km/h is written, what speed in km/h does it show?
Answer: **110** km/h
